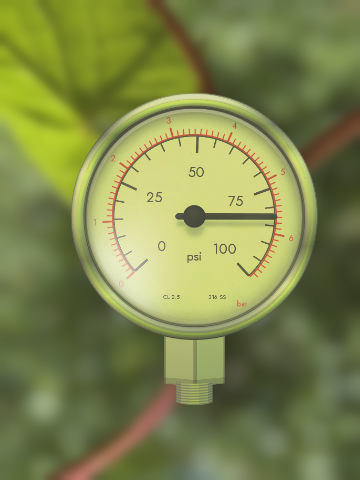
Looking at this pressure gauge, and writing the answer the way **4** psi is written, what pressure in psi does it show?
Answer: **82.5** psi
